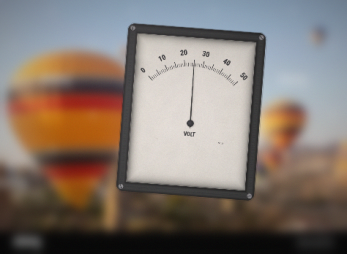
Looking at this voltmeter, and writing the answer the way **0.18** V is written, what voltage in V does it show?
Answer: **25** V
